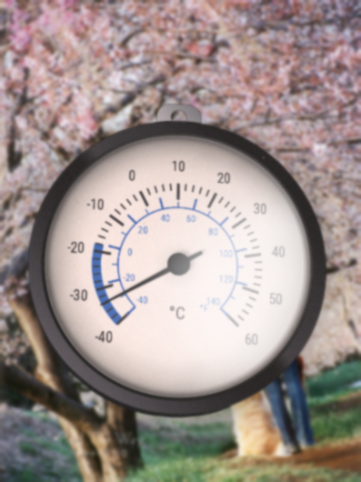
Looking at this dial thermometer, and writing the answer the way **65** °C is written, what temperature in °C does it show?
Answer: **-34** °C
